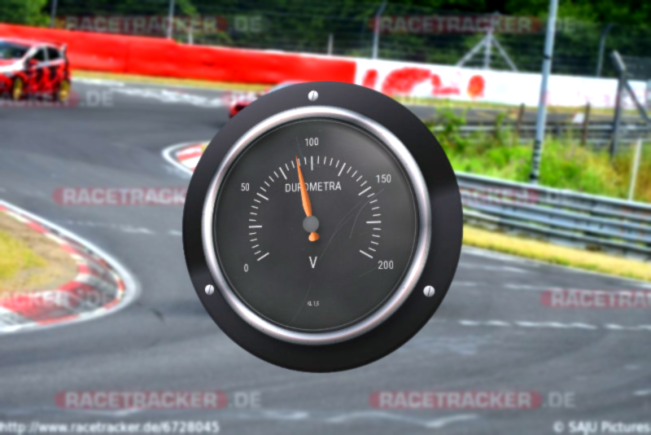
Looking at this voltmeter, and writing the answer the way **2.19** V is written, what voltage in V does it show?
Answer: **90** V
